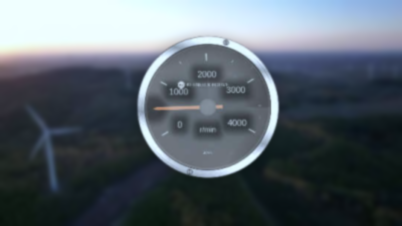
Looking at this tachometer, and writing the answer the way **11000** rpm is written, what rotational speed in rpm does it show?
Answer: **500** rpm
